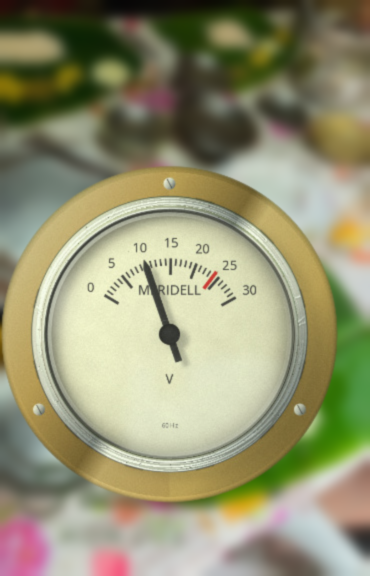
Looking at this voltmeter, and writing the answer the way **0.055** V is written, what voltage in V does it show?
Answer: **10** V
